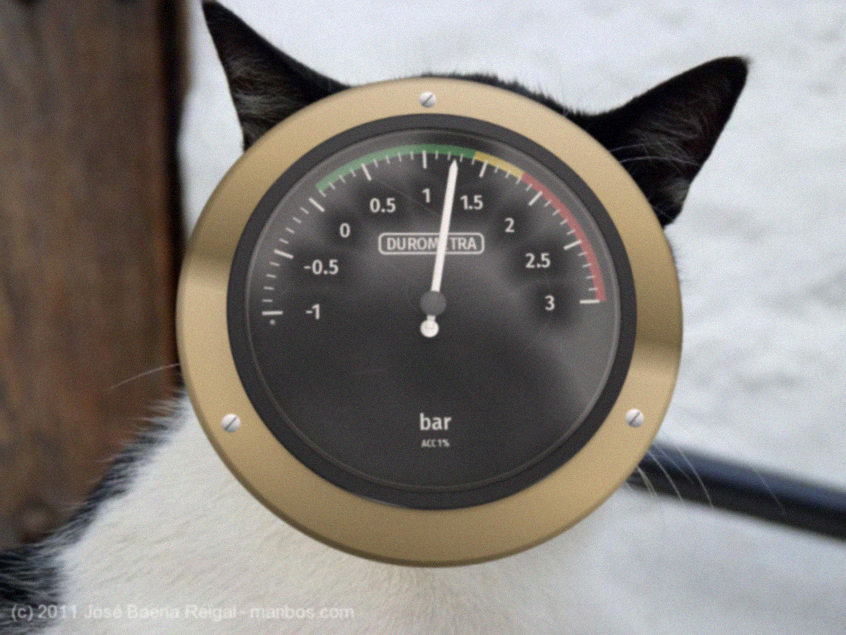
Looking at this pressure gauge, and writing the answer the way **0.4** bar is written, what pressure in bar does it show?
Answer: **1.25** bar
